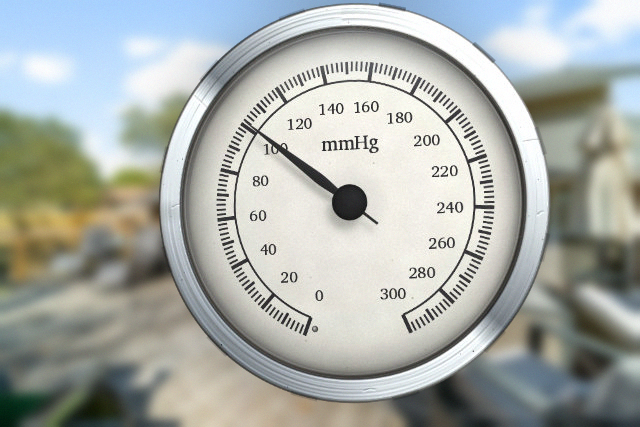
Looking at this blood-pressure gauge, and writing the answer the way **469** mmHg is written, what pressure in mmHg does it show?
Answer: **102** mmHg
